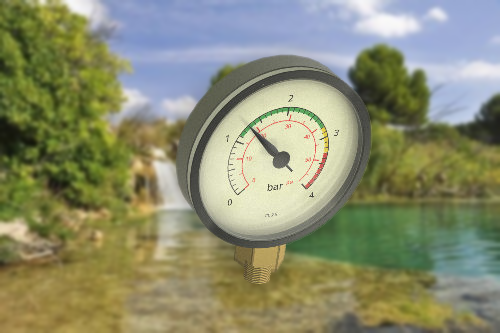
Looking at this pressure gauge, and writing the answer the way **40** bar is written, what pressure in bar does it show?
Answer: **1.3** bar
